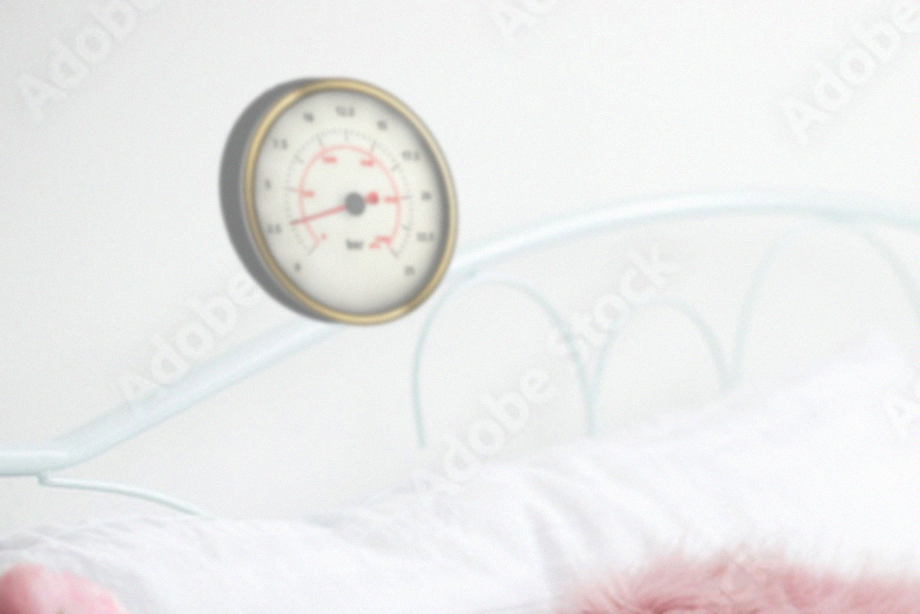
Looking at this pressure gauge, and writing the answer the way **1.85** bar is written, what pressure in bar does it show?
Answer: **2.5** bar
